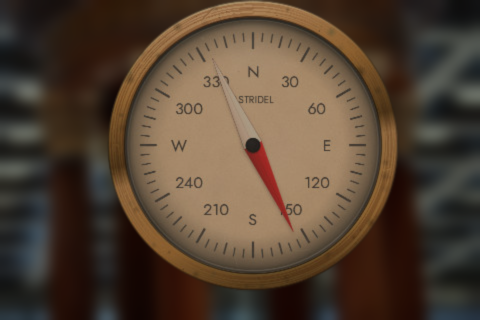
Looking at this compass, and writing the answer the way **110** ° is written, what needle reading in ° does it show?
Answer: **155** °
